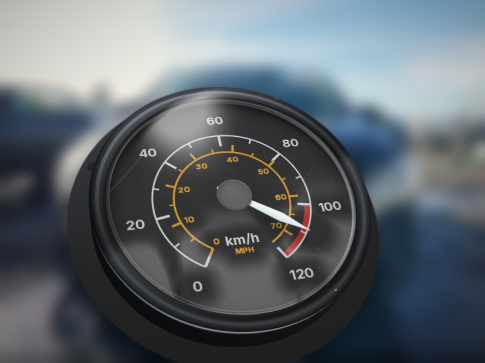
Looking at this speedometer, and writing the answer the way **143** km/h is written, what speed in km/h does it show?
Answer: **110** km/h
